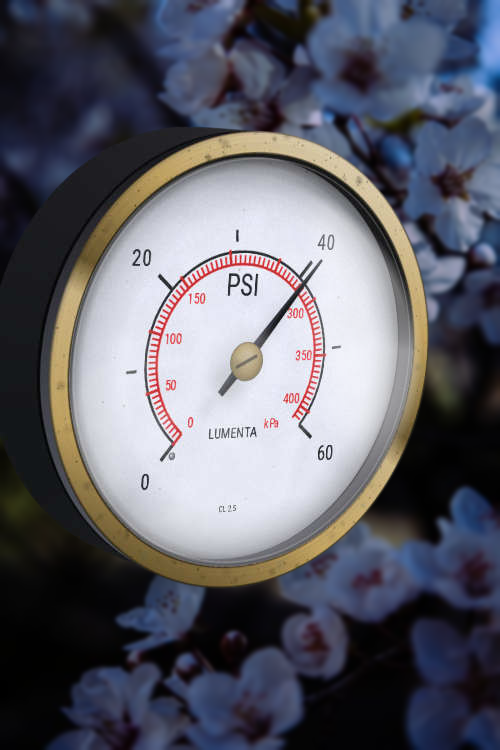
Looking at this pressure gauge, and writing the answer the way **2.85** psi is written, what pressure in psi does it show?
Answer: **40** psi
